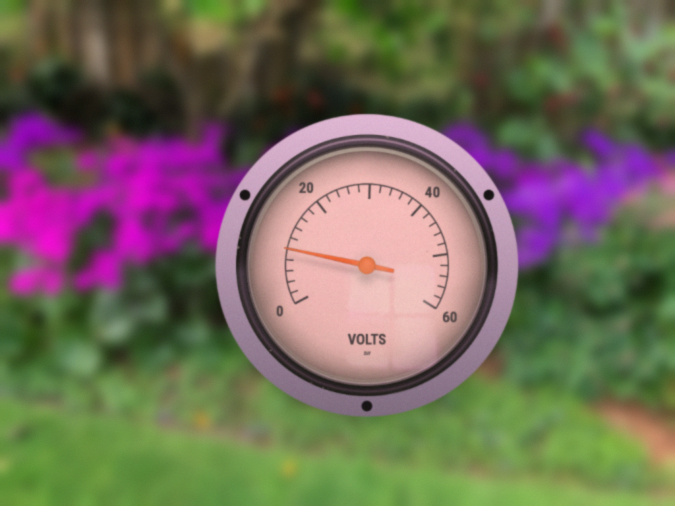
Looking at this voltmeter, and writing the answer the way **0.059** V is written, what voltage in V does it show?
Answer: **10** V
